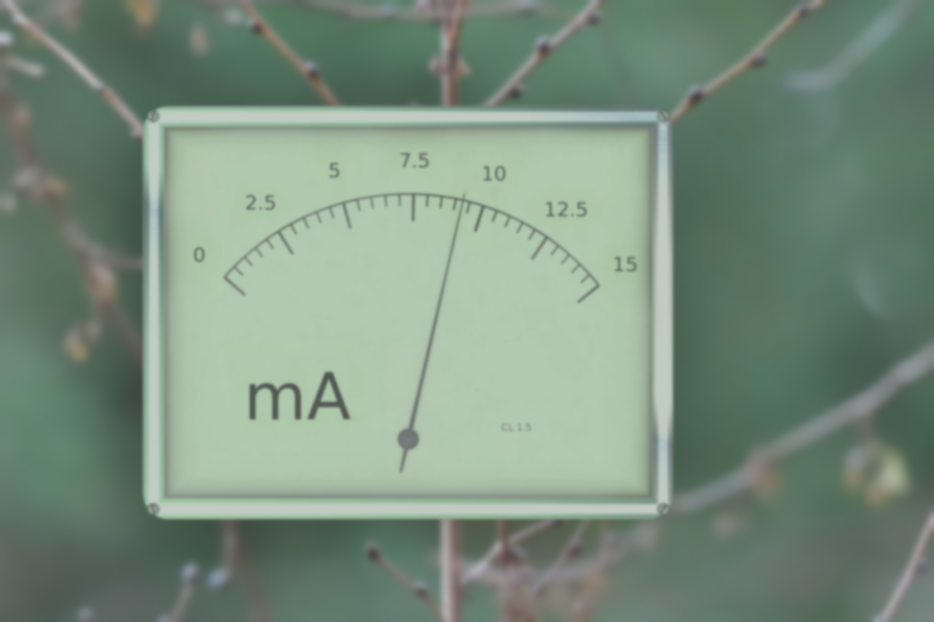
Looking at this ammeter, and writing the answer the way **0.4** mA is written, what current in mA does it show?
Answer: **9.25** mA
